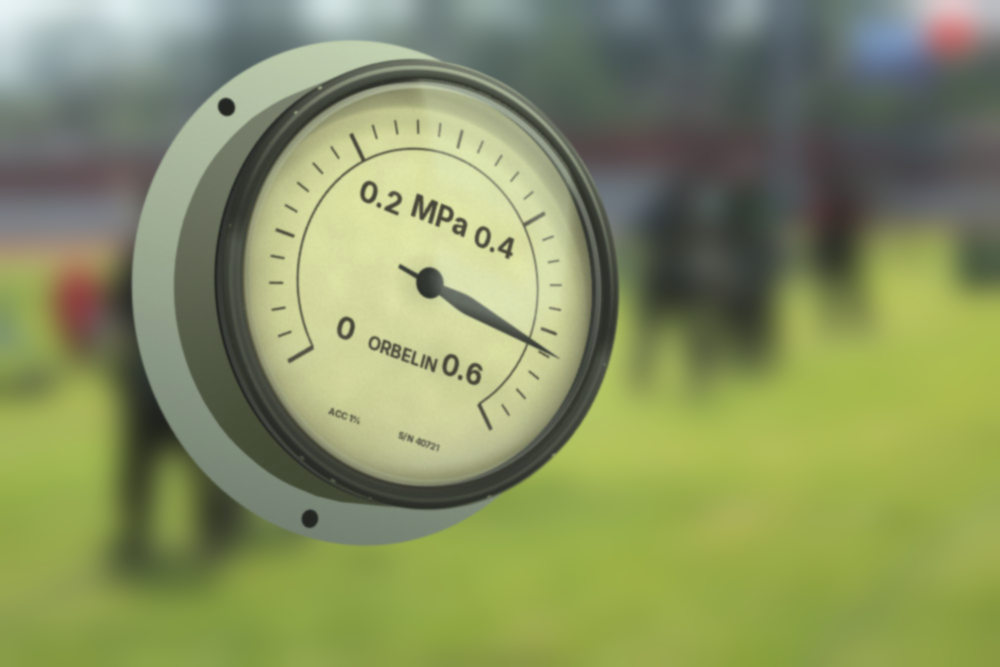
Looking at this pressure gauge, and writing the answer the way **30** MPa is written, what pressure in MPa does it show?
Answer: **0.52** MPa
